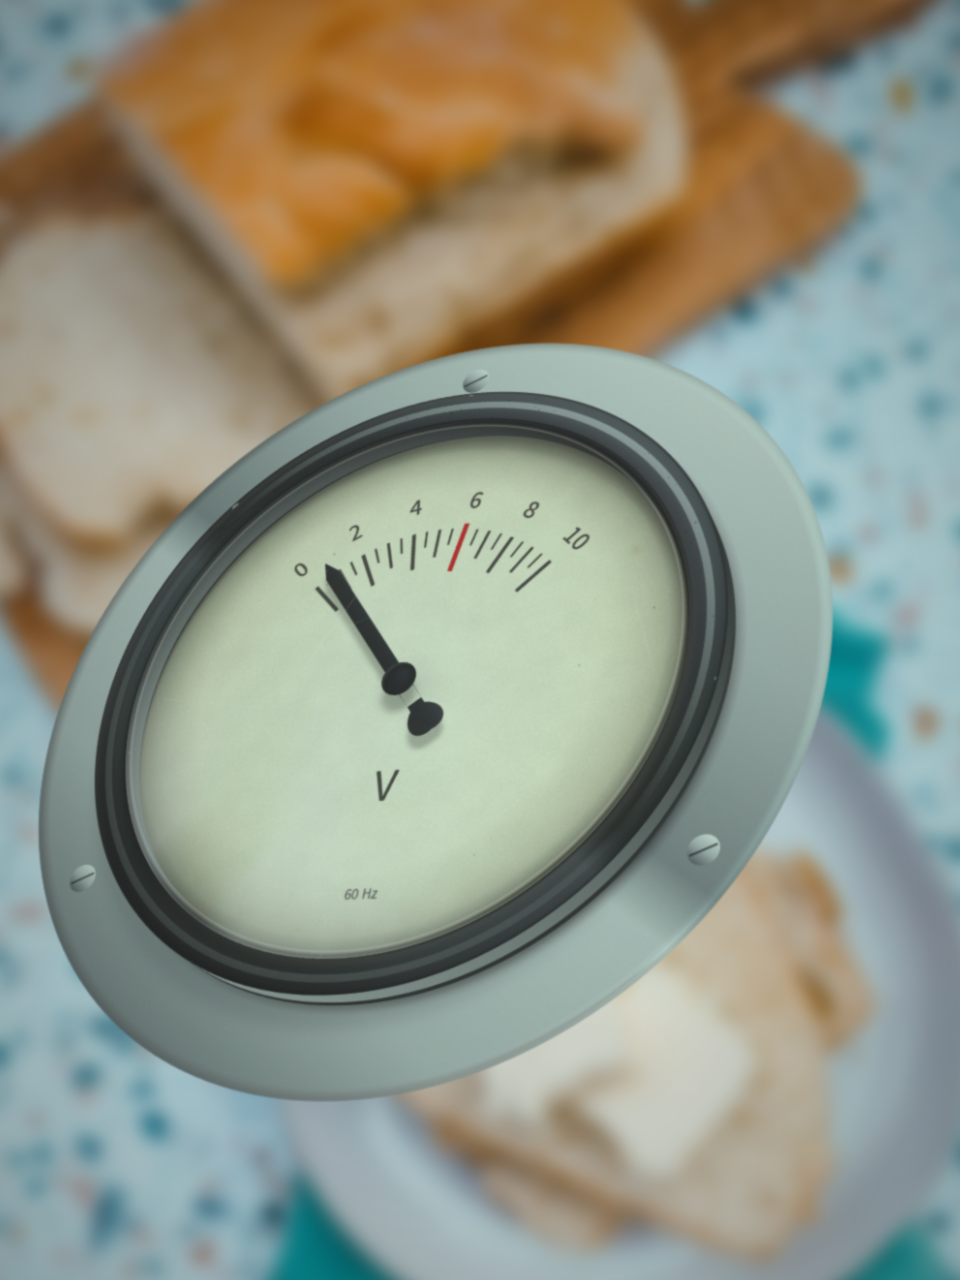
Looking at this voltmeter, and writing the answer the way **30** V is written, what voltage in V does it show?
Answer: **0.75** V
